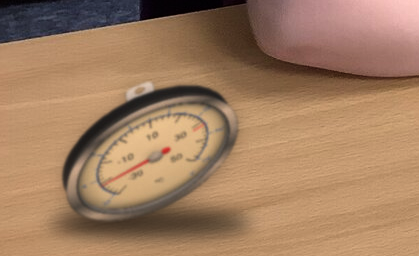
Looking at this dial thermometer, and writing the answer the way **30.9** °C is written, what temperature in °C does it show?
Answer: **-20** °C
